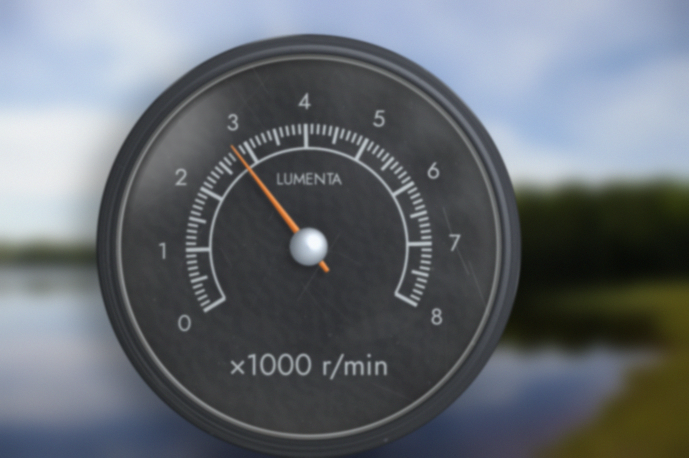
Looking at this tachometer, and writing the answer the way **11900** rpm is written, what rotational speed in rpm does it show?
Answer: **2800** rpm
